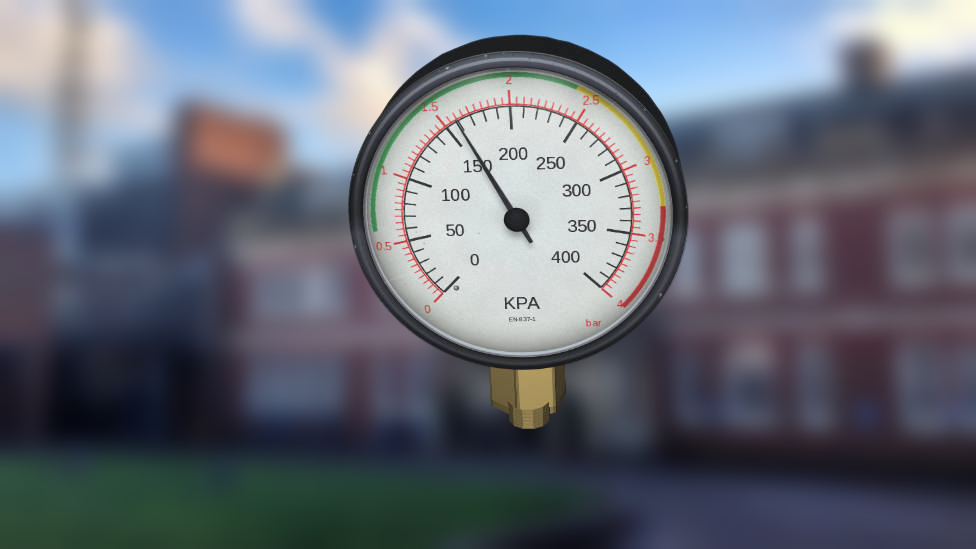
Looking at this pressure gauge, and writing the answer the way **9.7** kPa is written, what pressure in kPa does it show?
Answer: **160** kPa
